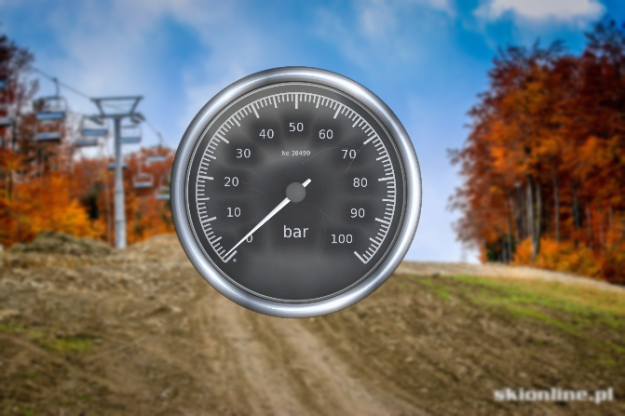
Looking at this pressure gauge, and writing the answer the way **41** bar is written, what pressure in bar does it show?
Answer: **1** bar
